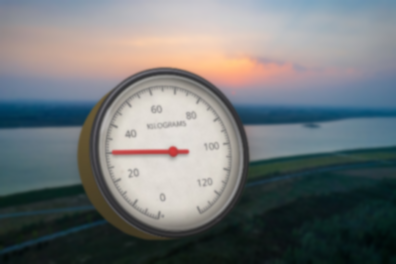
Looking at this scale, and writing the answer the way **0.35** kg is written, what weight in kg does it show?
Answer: **30** kg
